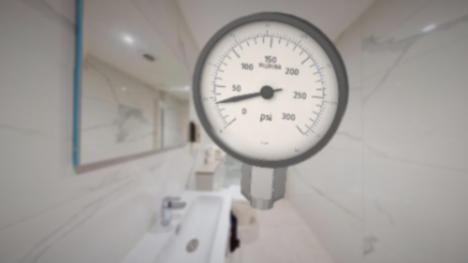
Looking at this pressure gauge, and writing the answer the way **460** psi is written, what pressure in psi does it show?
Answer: **30** psi
